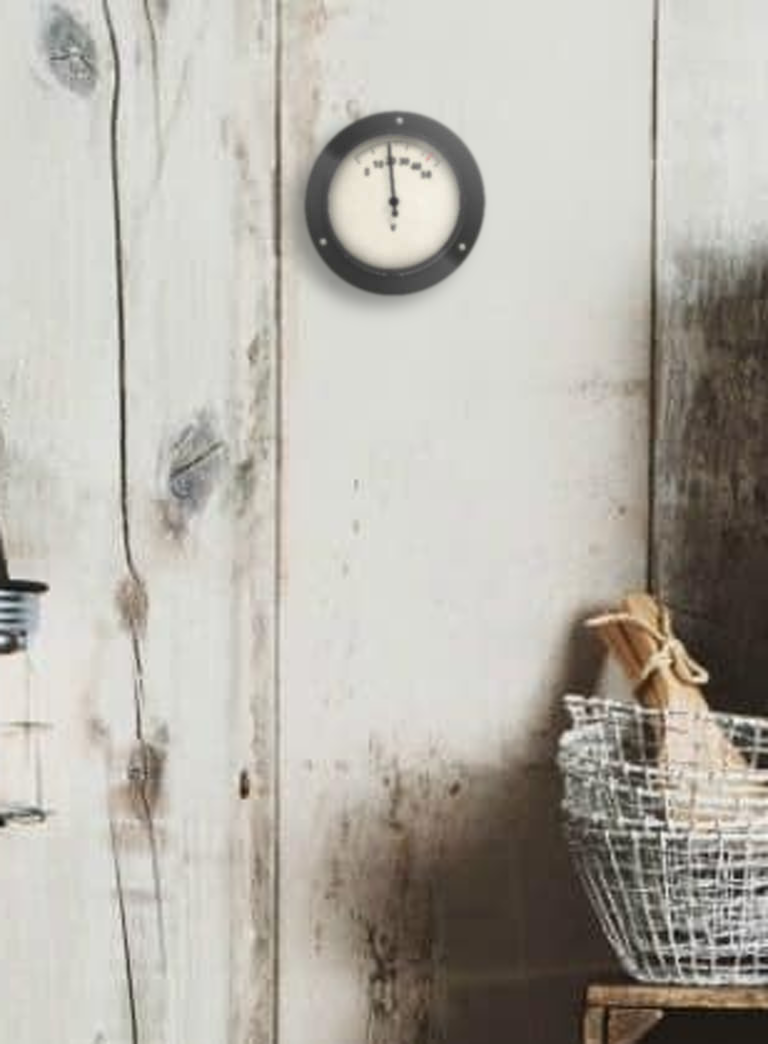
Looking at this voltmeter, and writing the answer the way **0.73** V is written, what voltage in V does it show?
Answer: **20** V
